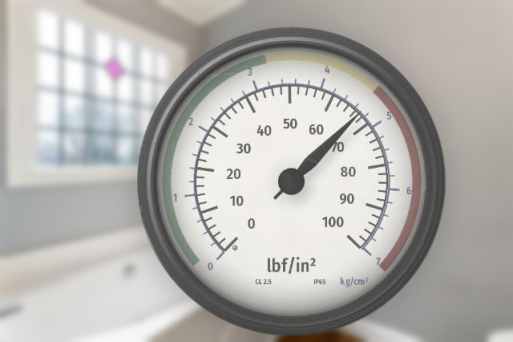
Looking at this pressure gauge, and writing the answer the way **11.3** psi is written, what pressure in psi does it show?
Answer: **67** psi
